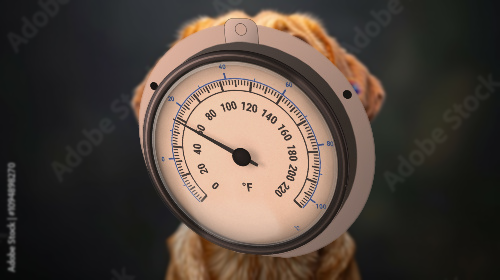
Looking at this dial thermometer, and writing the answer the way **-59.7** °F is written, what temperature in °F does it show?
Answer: **60** °F
